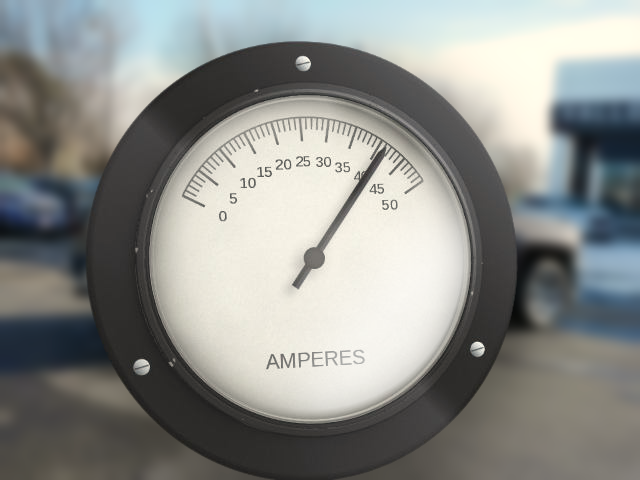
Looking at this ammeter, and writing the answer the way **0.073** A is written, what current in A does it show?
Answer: **41** A
